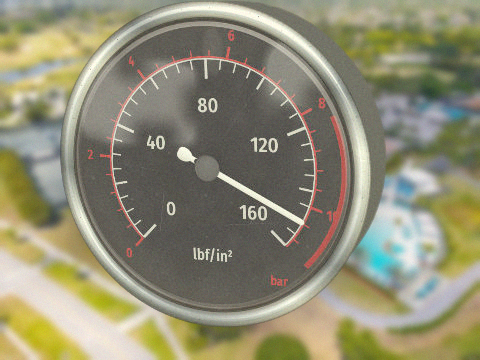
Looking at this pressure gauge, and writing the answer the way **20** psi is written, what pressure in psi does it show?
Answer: **150** psi
